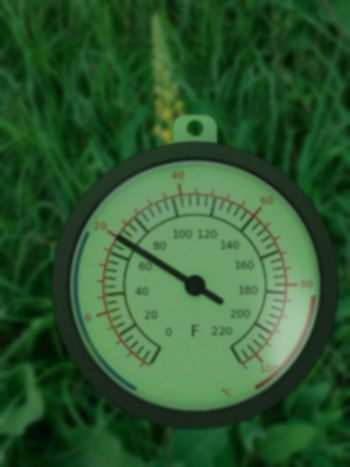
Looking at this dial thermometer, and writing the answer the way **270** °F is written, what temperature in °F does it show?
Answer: **68** °F
